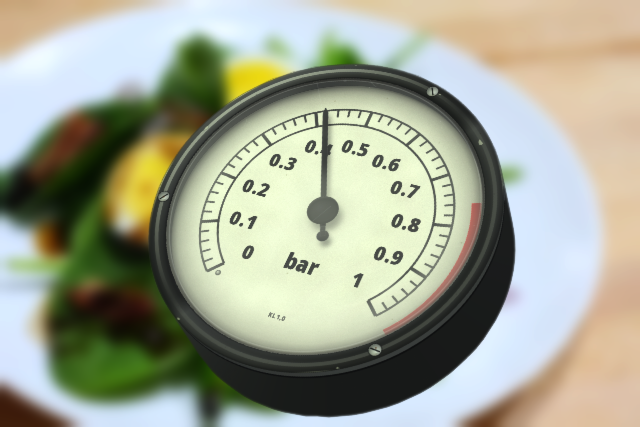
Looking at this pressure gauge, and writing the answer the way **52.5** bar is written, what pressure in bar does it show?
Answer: **0.42** bar
